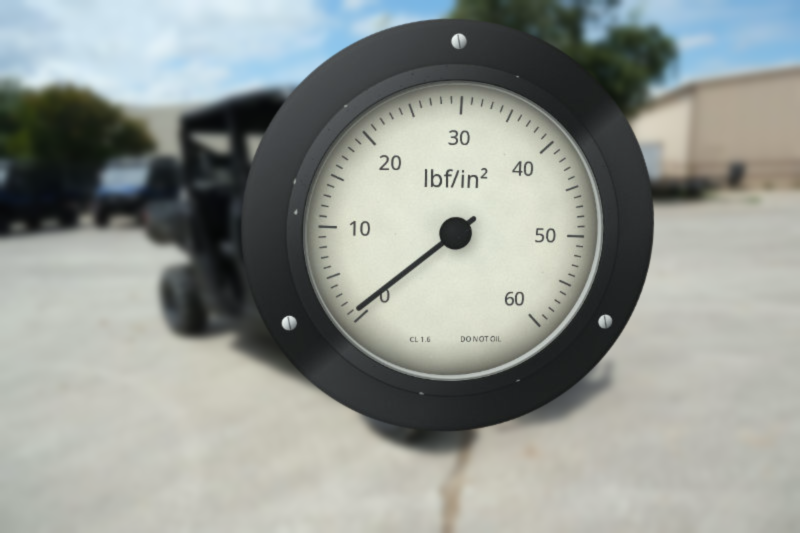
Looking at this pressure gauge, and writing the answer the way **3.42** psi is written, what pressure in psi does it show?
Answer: **1** psi
